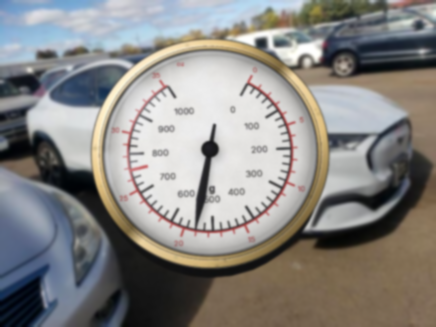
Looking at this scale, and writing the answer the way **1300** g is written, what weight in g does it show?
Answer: **540** g
